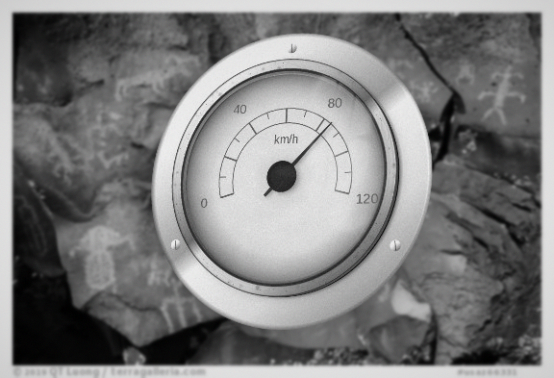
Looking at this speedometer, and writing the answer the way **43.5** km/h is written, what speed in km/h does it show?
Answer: **85** km/h
